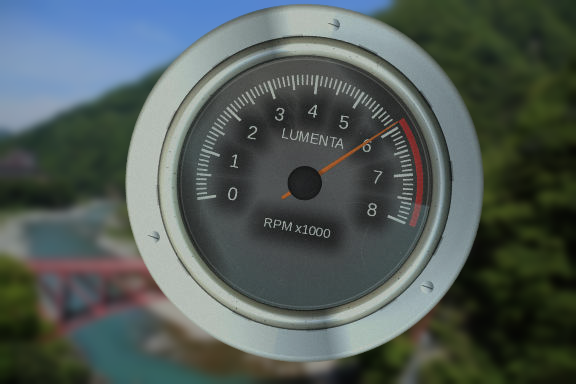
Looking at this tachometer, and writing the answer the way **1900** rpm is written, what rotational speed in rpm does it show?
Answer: **5900** rpm
